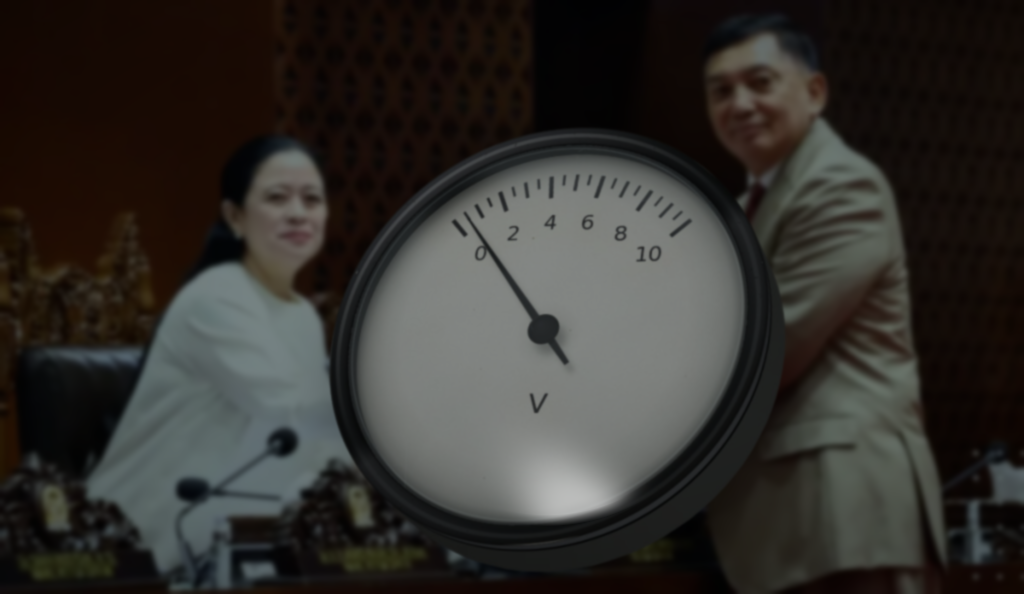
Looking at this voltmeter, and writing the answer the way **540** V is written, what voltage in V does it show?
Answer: **0.5** V
